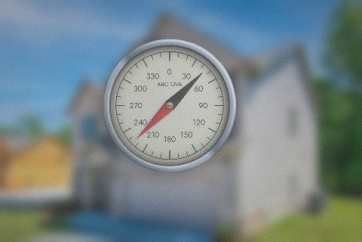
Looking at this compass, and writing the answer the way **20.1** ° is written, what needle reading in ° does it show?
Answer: **225** °
